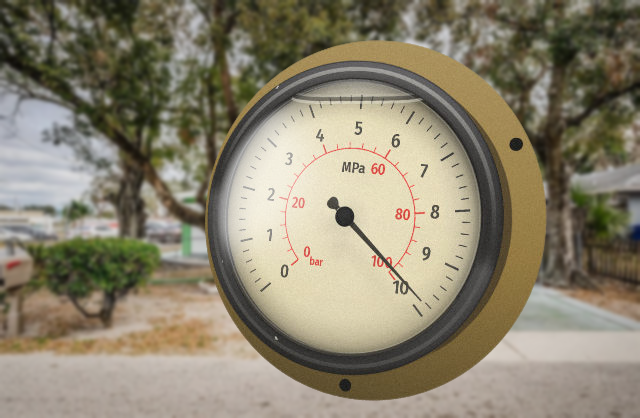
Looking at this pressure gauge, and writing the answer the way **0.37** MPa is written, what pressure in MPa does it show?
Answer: **9.8** MPa
